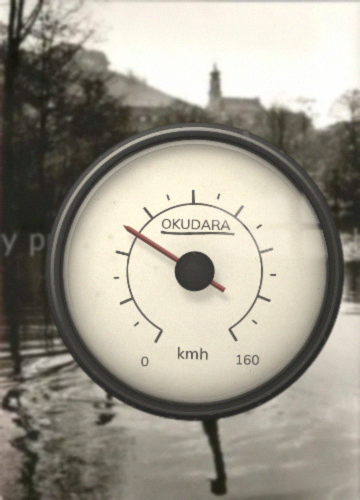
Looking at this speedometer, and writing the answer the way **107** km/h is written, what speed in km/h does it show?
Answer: **50** km/h
